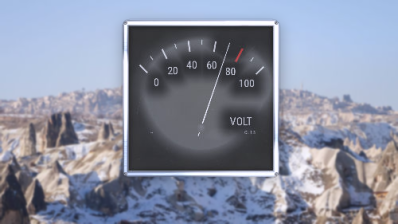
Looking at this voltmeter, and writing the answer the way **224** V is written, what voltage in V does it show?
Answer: **70** V
